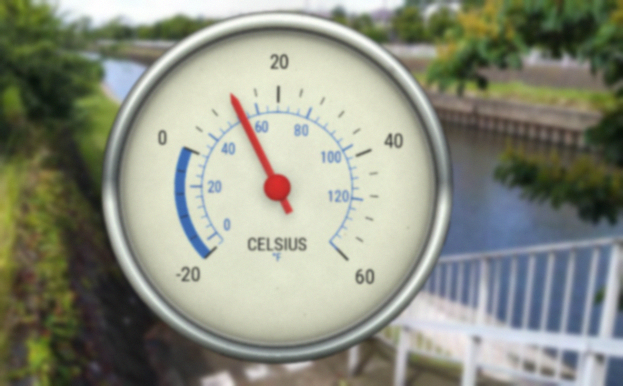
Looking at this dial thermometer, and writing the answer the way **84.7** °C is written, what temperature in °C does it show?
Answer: **12** °C
